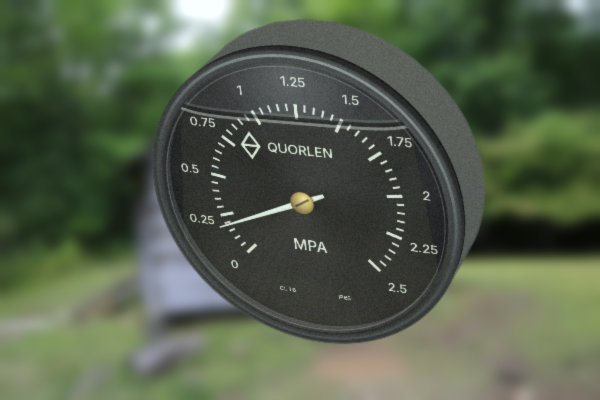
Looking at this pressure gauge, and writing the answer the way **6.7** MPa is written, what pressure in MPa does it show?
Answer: **0.2** MPa
